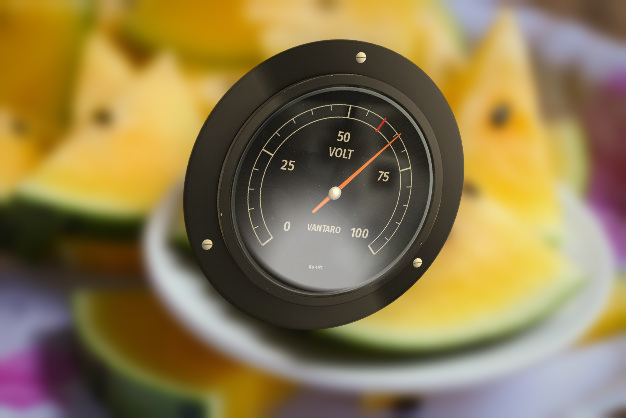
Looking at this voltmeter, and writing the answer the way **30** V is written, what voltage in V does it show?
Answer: **65** V
